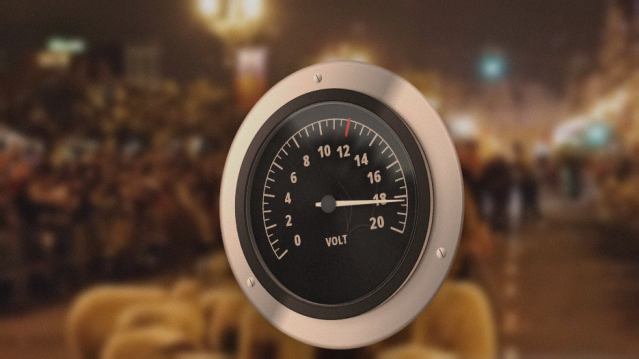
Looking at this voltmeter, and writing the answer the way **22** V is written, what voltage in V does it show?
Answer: **18.25** V
